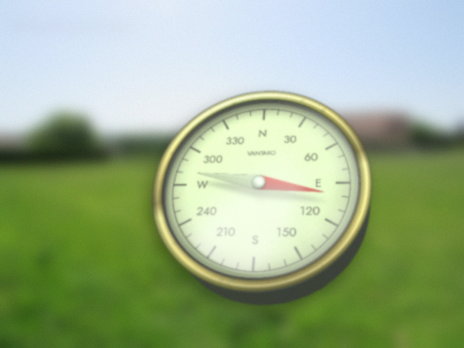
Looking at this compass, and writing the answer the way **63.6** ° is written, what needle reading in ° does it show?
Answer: **100** °
